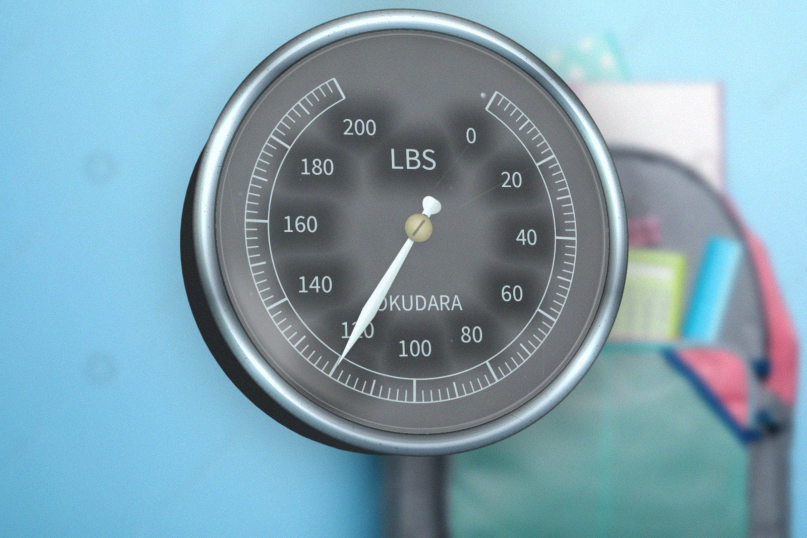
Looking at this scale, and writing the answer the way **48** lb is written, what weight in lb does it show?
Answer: **120** lb
